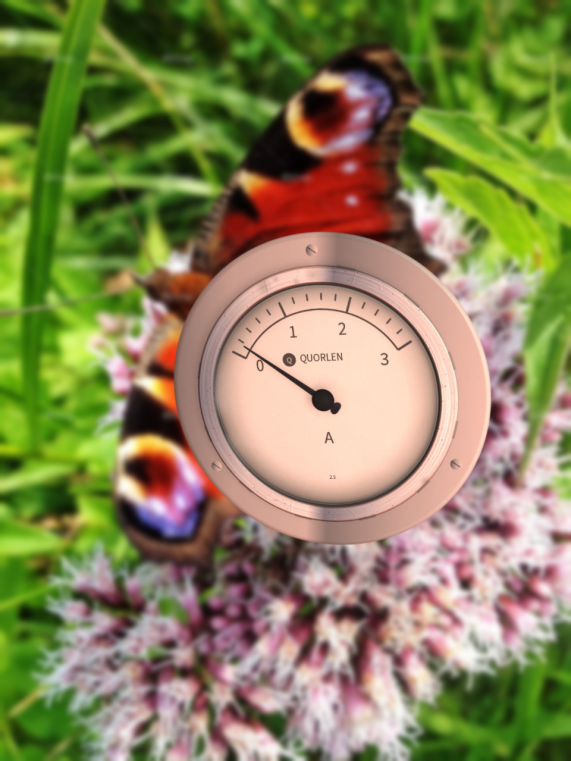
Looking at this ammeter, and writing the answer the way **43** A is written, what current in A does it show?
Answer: **0.2** A
